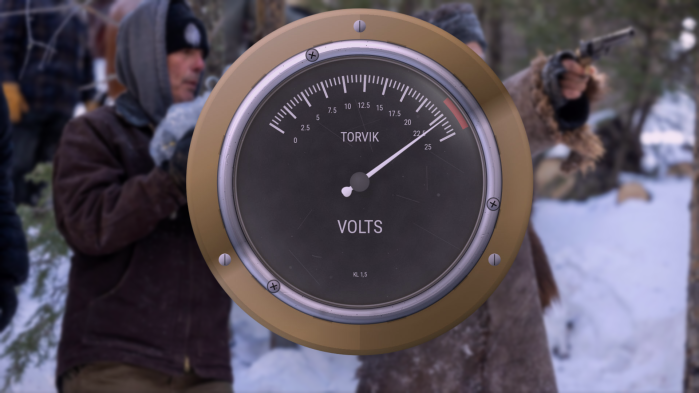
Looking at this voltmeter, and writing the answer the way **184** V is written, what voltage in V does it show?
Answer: **23** V
